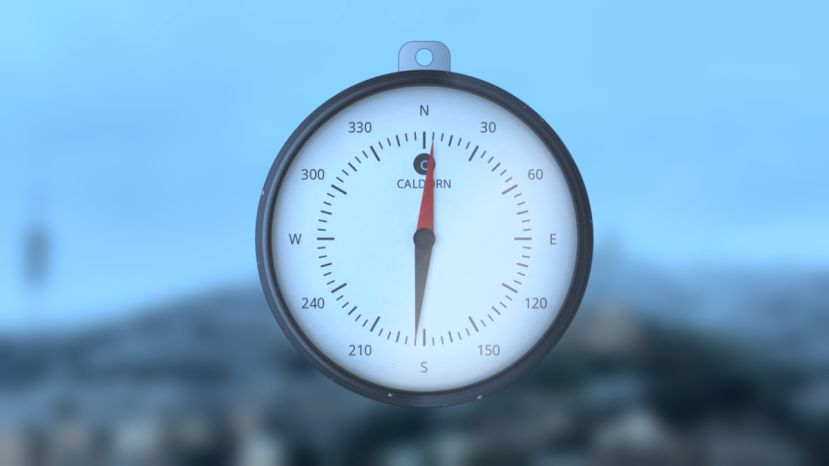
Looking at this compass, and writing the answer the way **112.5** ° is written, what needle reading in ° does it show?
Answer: **5** °
